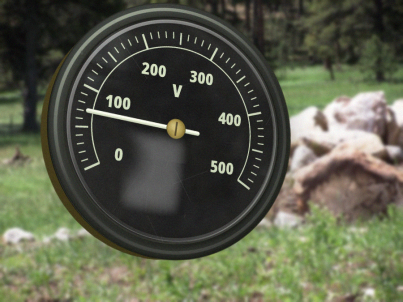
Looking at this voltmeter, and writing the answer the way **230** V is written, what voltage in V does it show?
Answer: **70** V
